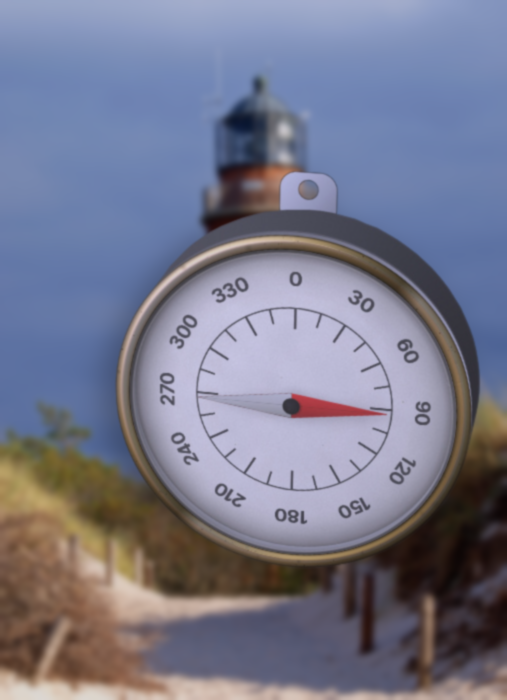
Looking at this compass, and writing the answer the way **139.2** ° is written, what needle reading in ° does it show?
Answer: **90** °
